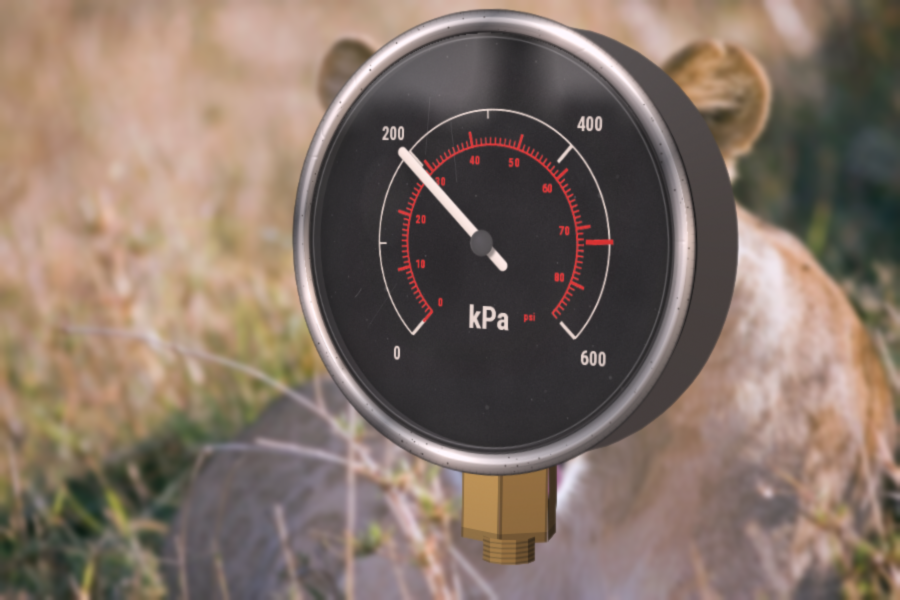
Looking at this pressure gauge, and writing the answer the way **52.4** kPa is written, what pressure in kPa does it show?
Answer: **200** kPa
